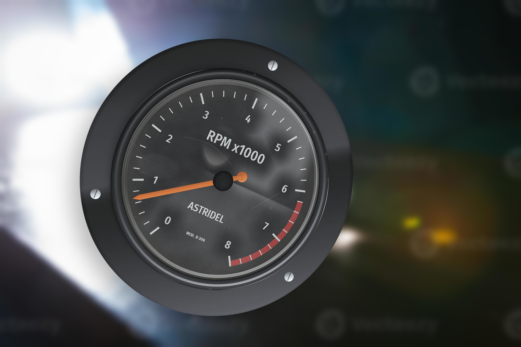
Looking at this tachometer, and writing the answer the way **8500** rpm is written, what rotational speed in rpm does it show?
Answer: **700** rpm
